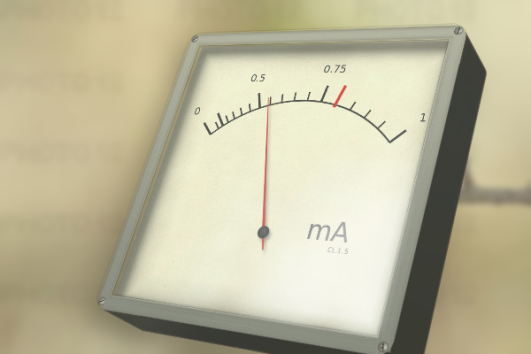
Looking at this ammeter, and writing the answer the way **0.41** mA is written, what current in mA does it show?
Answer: **0.55** mA
